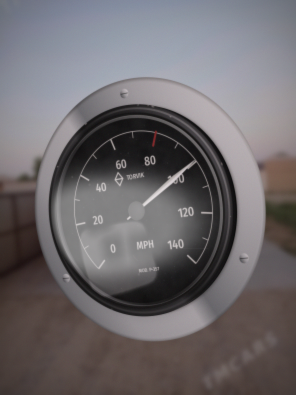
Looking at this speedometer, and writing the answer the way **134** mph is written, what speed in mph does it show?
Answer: **100** mph
